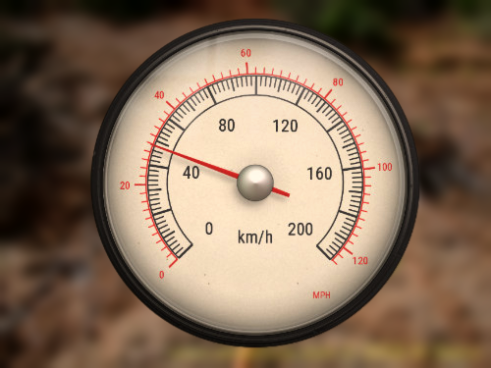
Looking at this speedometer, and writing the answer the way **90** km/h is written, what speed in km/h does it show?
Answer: **48** km/h
